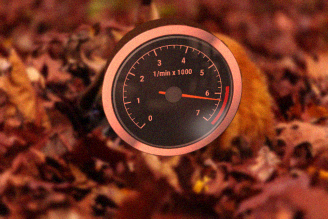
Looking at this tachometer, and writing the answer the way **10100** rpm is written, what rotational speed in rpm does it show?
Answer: **6200** rpm
